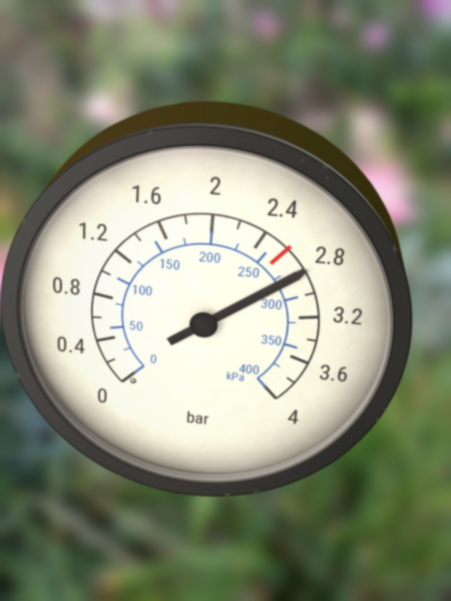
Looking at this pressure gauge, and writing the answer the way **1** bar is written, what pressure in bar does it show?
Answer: **2.8** bar
